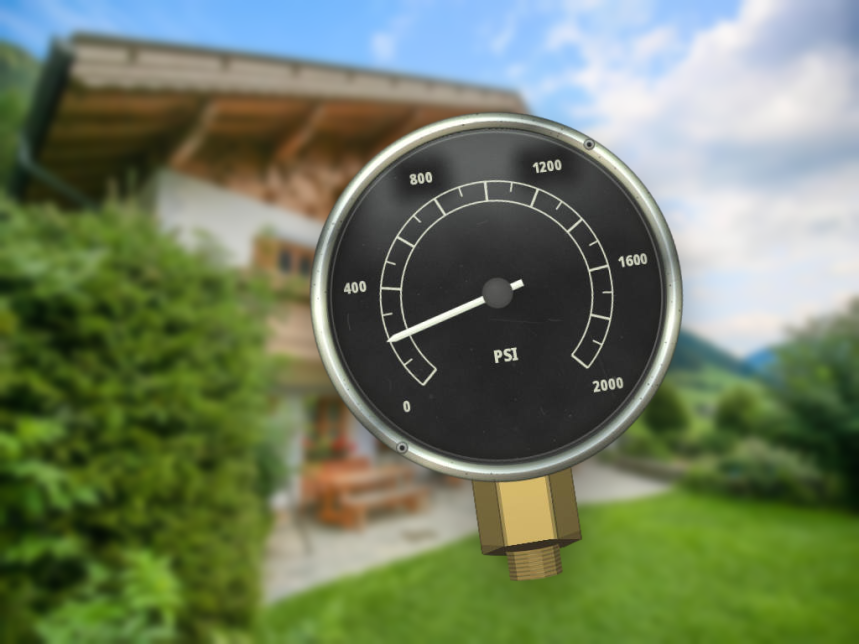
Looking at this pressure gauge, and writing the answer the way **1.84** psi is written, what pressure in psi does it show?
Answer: **200** psi
